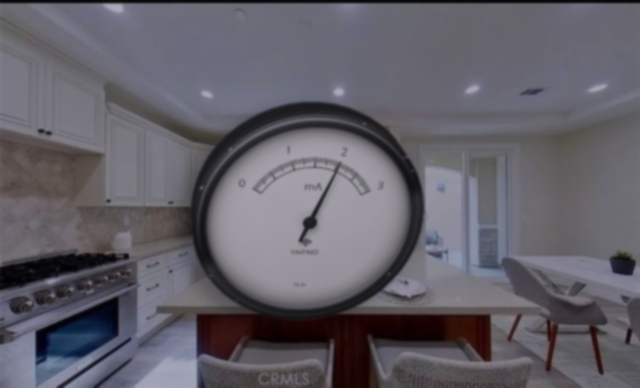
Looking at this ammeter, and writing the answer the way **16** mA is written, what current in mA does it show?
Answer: **2** mA
